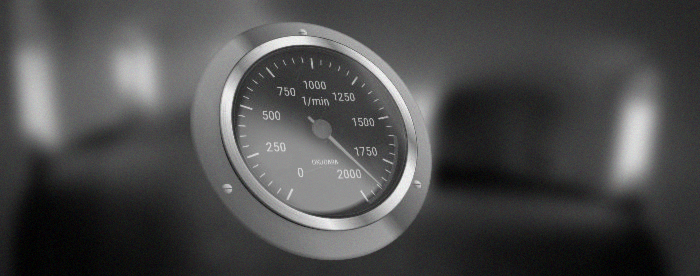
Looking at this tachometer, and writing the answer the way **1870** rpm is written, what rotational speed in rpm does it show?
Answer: **1900** rpm
